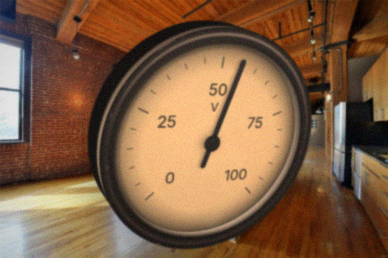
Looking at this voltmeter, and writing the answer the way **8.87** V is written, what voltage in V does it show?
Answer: **55** V
